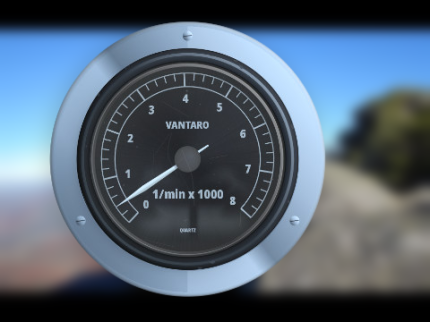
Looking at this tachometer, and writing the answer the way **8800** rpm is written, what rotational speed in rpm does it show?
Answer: **400** rpm
